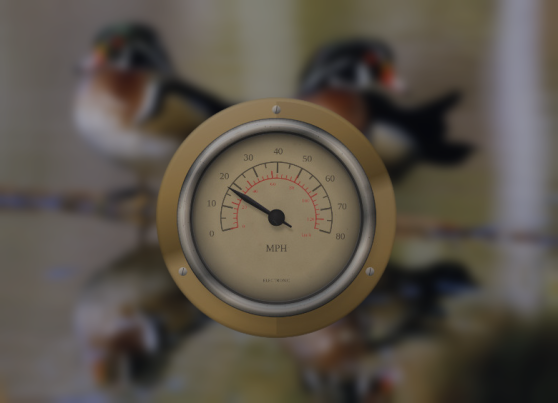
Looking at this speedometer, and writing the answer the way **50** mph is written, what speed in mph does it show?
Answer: **17.5** mph
